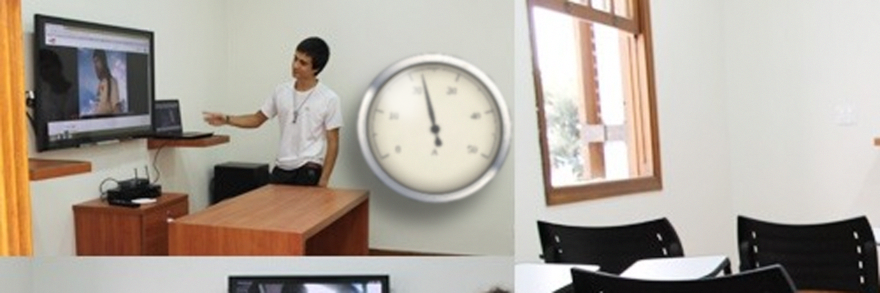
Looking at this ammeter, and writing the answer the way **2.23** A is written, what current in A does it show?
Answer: **22.5** A
